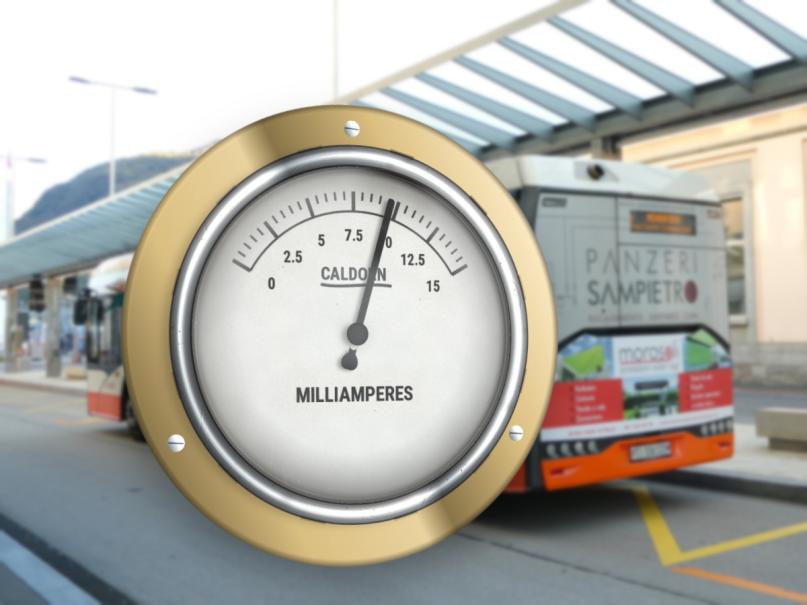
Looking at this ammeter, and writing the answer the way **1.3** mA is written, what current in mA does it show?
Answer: **9.5** mA
